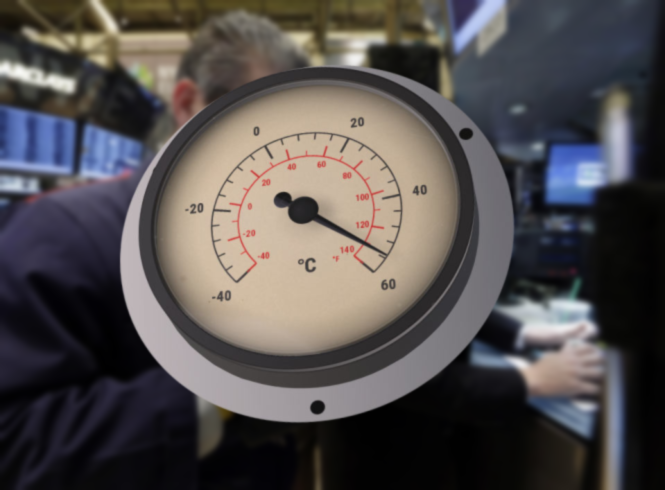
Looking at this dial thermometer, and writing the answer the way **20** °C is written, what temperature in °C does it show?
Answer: **56** °C
